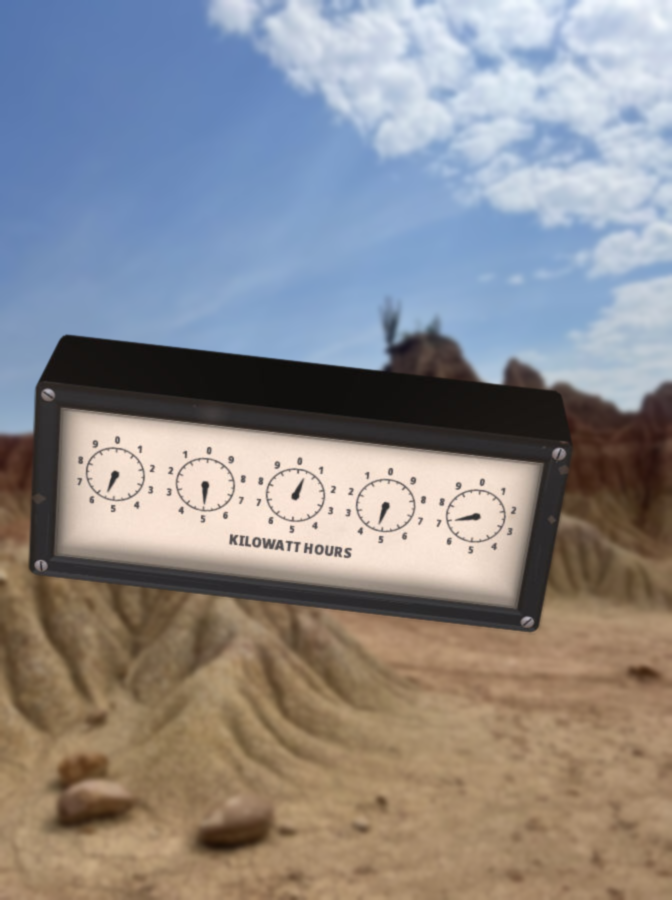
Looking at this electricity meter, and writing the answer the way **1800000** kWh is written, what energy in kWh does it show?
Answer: **55047** kWh
